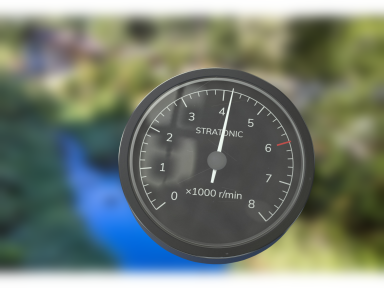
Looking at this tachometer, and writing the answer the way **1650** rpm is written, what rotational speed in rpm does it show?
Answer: **4200** rpm
